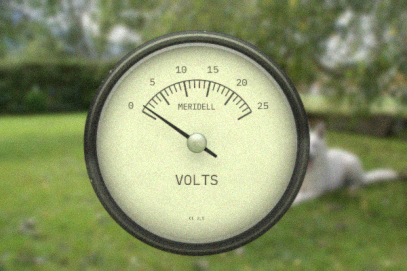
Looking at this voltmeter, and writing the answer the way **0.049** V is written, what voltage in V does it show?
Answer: **1** V
